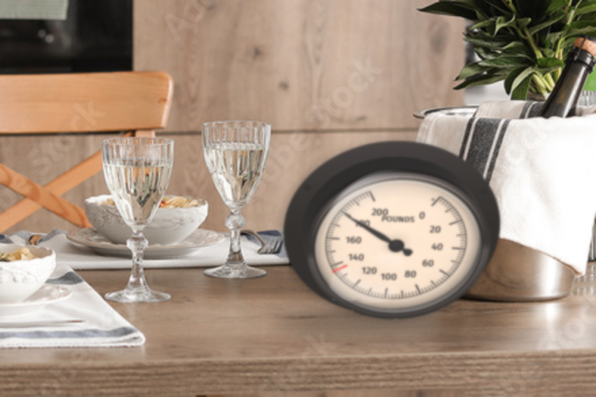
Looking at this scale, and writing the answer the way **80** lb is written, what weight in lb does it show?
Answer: **180** lb
